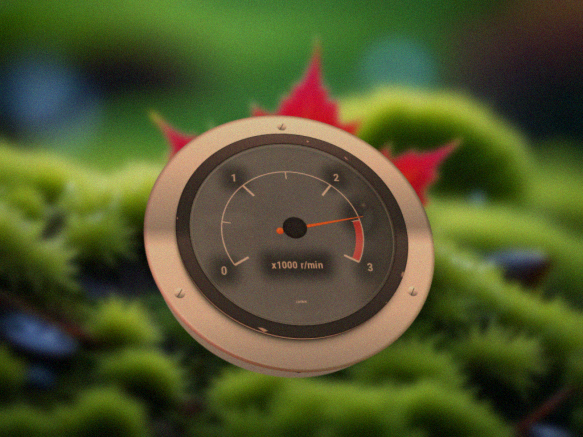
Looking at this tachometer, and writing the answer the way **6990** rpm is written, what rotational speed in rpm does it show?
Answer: **2500** rpm
